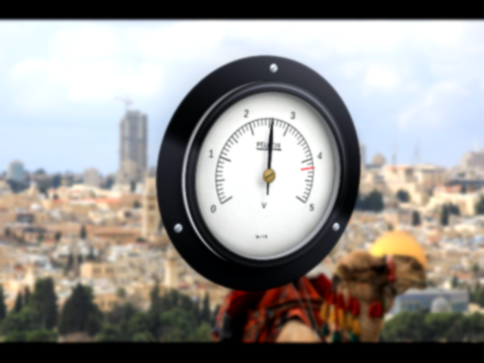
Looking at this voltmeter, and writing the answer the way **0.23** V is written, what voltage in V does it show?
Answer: **2.5** V
